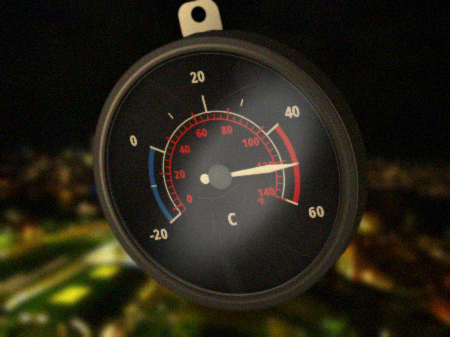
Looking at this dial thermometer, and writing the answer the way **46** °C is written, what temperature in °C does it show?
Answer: **50** °C
